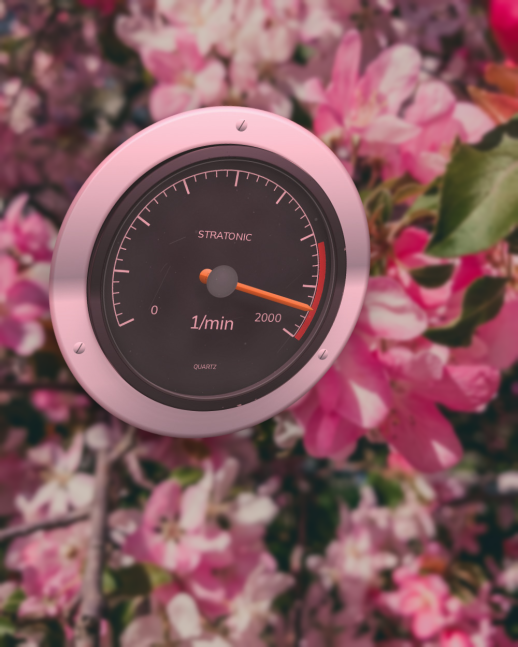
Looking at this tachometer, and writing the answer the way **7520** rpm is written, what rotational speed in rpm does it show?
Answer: **1850** rpm
